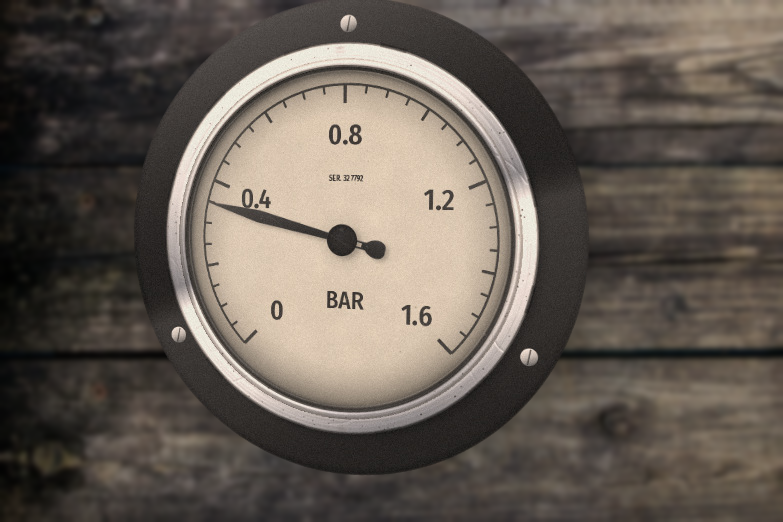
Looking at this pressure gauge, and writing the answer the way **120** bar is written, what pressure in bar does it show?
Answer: **0.35** bar
